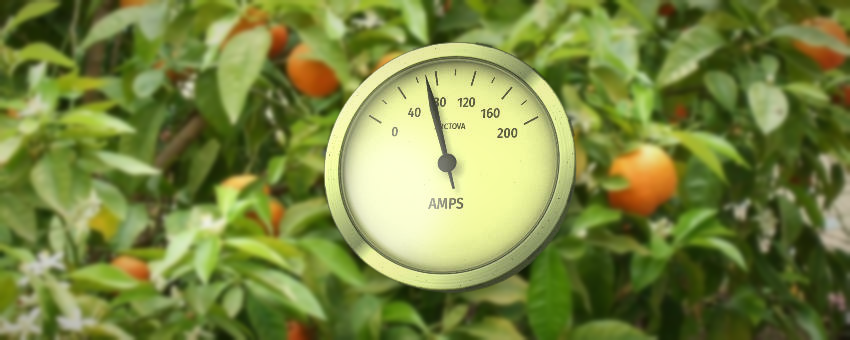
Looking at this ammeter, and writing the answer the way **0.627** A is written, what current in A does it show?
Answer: **70** A
